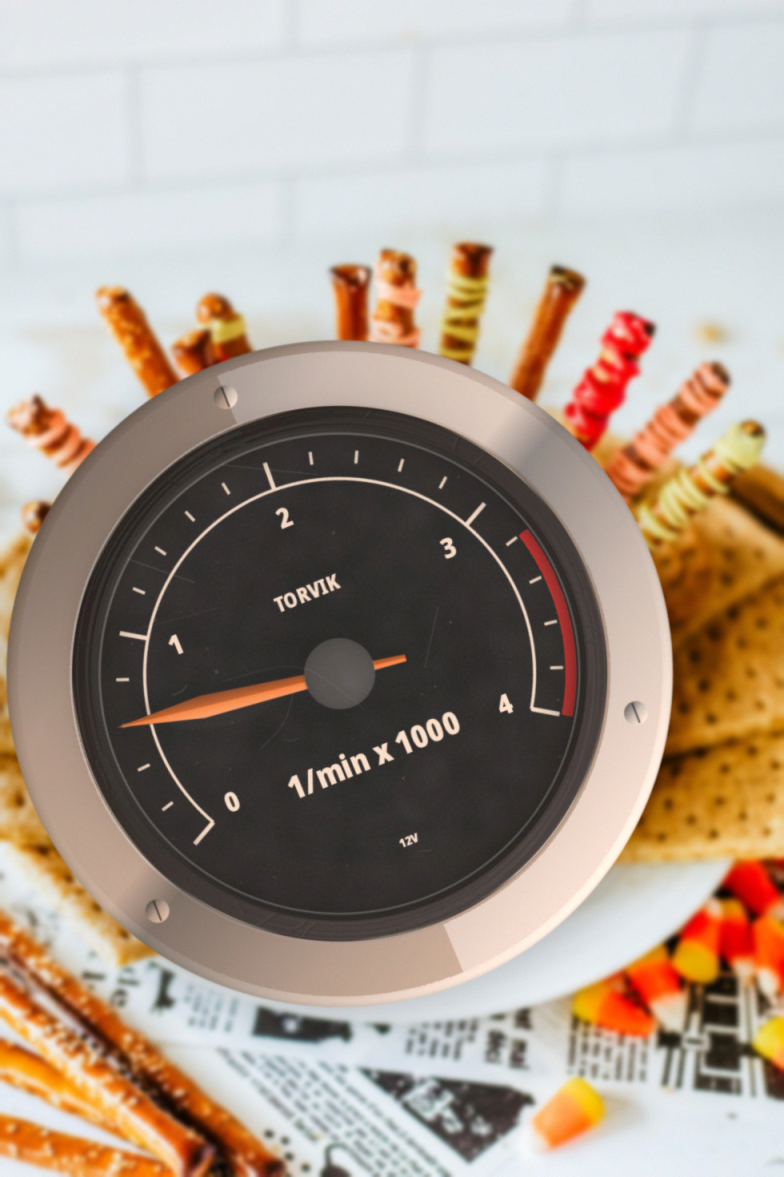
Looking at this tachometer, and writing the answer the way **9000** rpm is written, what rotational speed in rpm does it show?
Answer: **600** rpm
